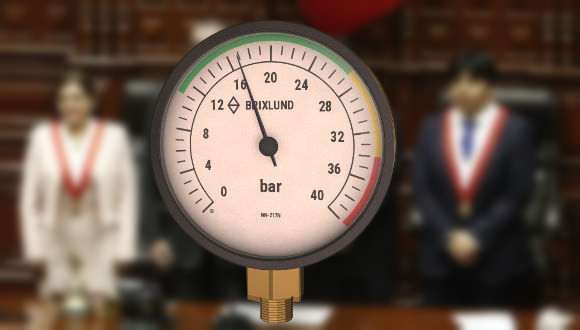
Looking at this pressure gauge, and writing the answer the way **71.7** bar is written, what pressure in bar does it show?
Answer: **17** bar
